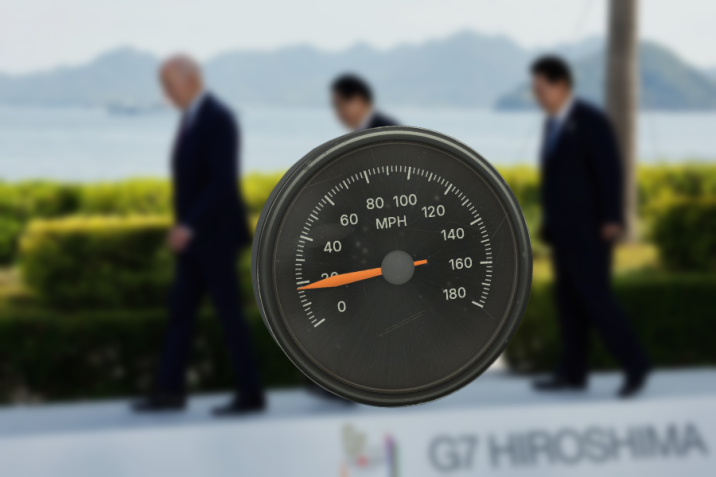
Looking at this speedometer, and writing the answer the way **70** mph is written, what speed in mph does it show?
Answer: **18** mph
